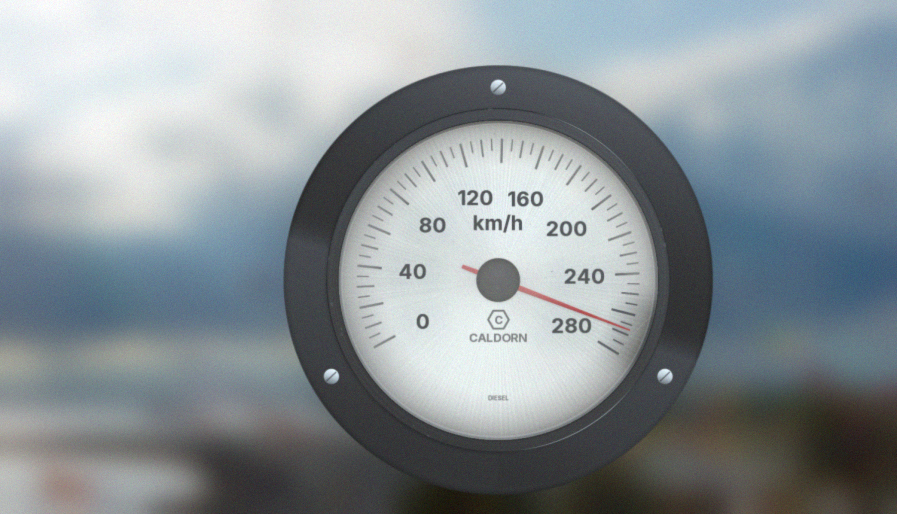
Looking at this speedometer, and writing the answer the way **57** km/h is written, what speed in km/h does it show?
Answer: **267.5** km/h
